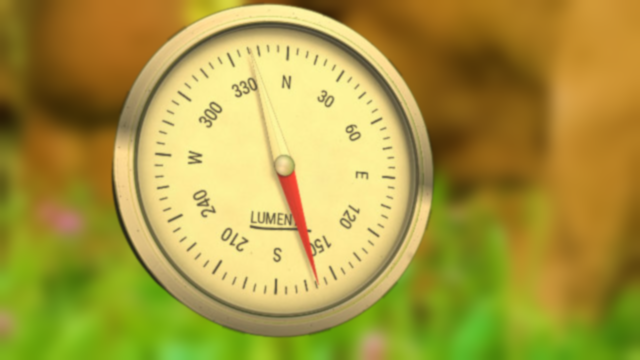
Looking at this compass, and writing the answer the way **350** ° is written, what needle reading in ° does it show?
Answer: **160** °
